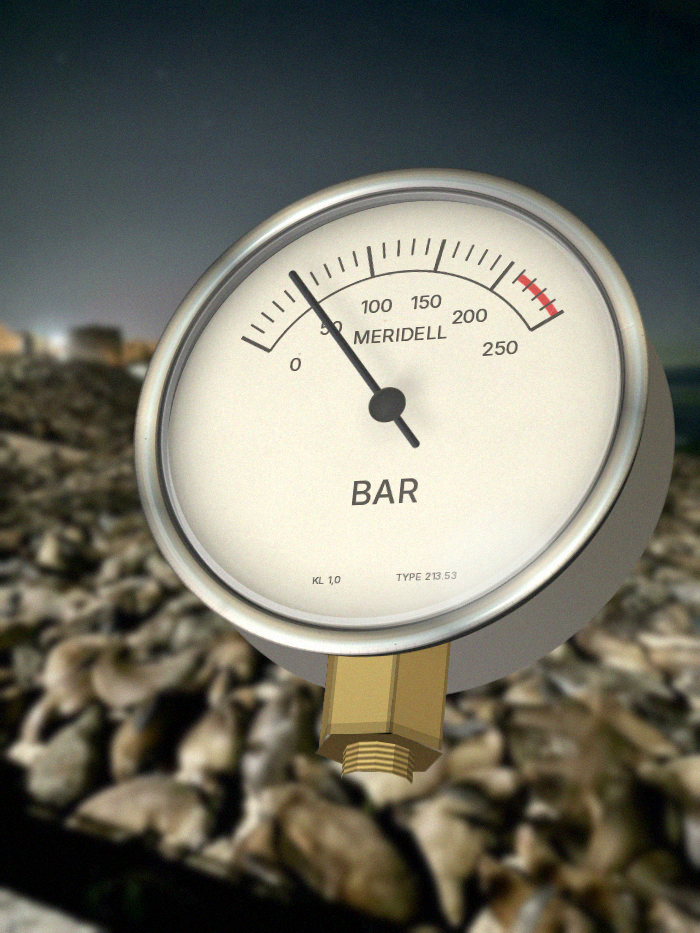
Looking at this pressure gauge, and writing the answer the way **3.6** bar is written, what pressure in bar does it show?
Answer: **50** bar
